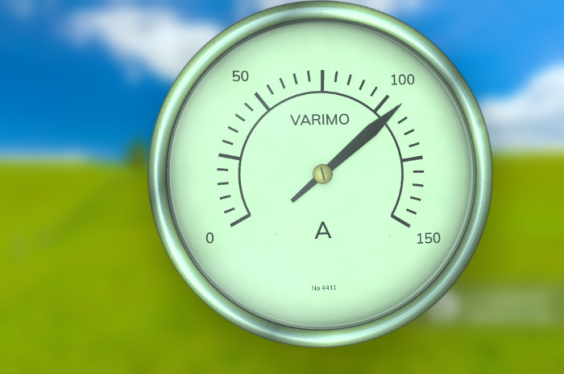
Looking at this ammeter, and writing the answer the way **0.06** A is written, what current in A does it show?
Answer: **105** A
